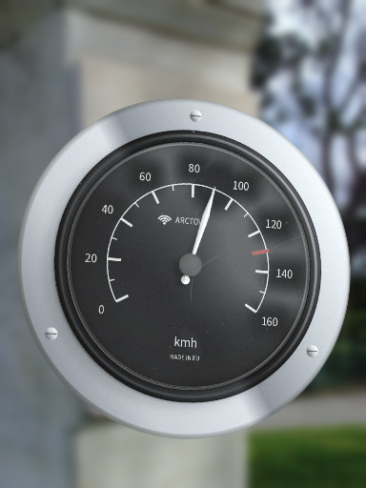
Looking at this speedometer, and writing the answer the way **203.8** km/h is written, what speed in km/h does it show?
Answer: **90** km/h
